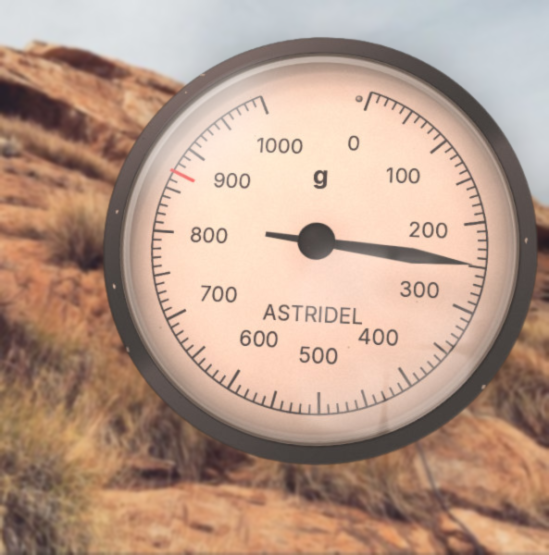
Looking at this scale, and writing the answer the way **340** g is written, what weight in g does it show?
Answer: **250** g
